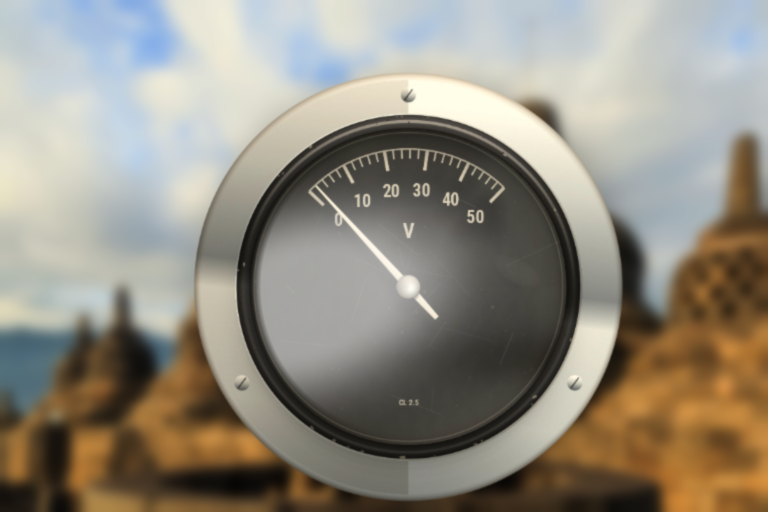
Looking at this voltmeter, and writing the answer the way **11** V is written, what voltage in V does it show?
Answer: **2** V
